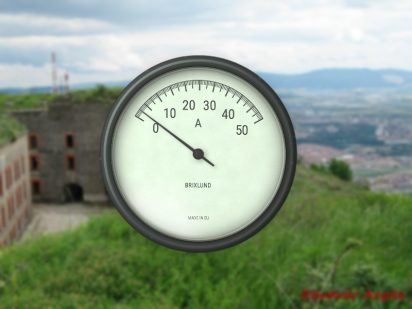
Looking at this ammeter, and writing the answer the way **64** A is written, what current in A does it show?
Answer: **2.5** A
